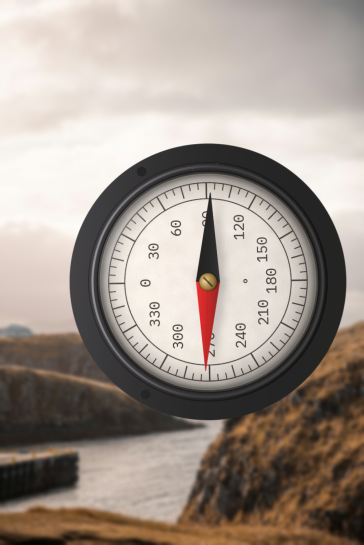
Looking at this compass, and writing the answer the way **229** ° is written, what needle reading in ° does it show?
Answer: **272.5** °
